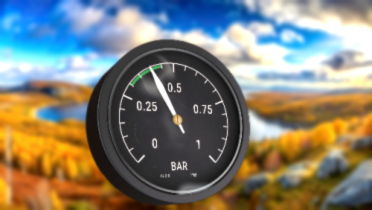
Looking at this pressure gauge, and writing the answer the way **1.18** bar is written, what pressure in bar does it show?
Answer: **0.4** bar
